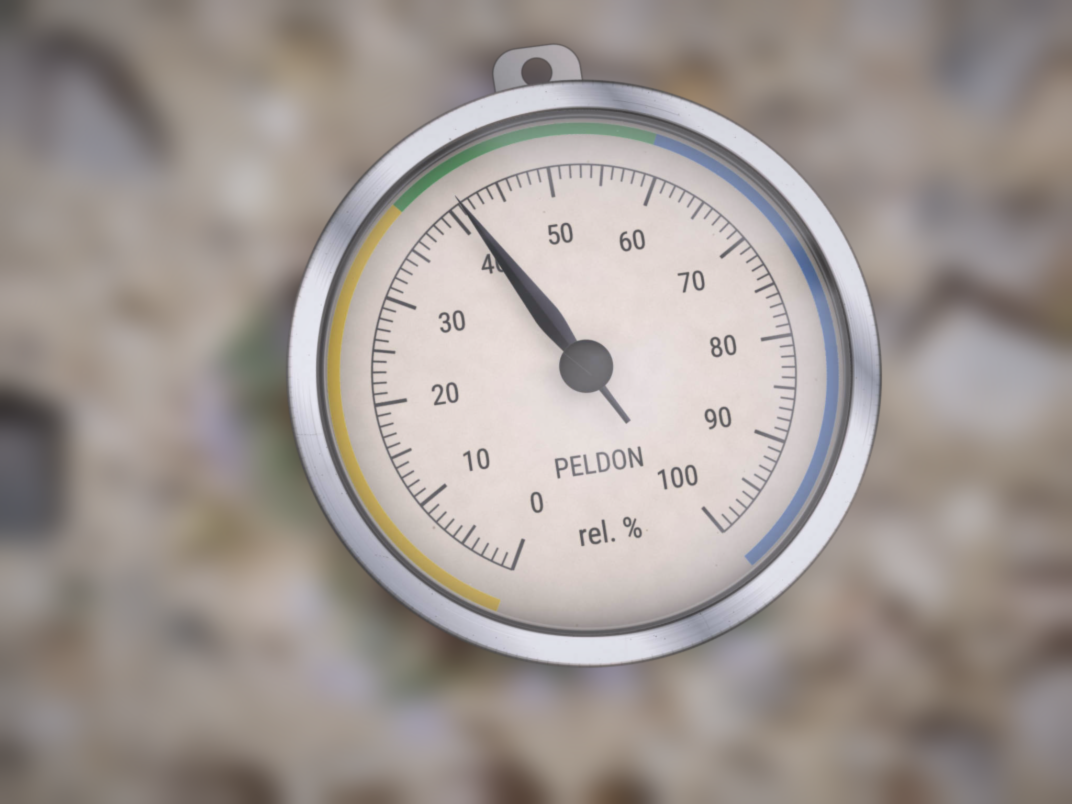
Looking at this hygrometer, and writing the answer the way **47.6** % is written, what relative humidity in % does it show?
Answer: **41** %
